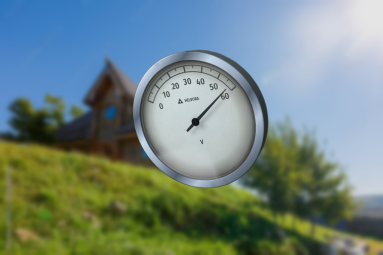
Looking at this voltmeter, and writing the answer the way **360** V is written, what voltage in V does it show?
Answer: **57.5** V
